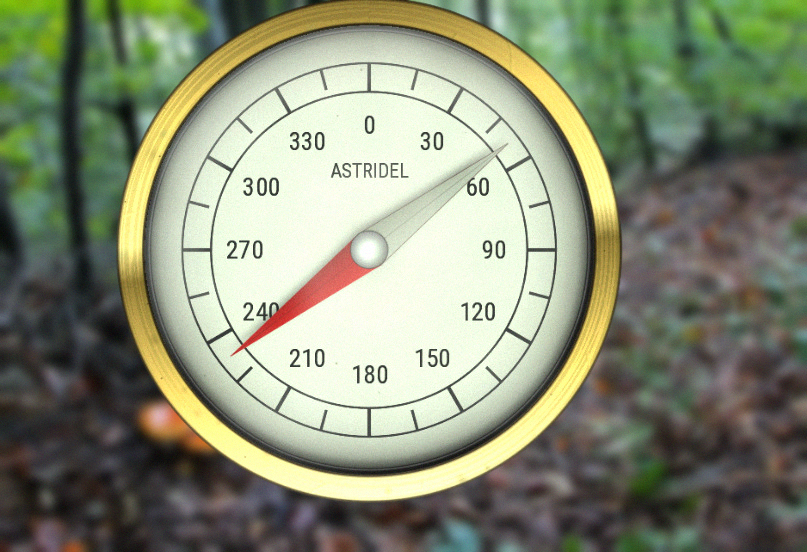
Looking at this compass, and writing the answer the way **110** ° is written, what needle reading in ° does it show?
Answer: **232.5** °
